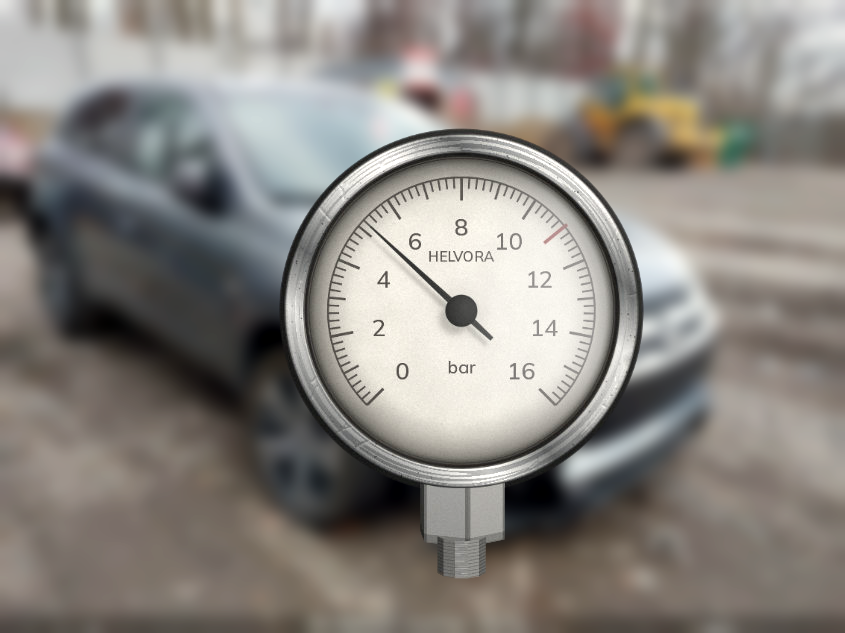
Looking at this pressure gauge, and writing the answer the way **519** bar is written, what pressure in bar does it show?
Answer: **5.2** bar
